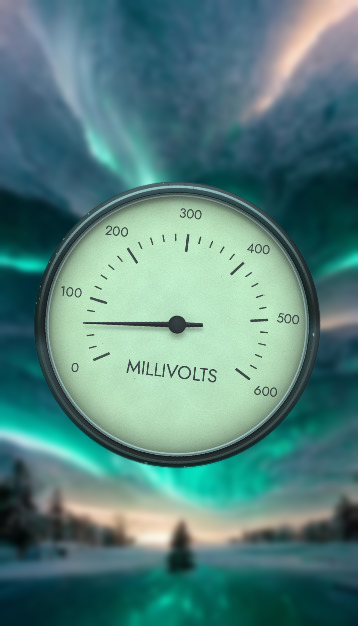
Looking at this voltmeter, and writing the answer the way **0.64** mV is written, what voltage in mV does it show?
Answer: **60** mV
